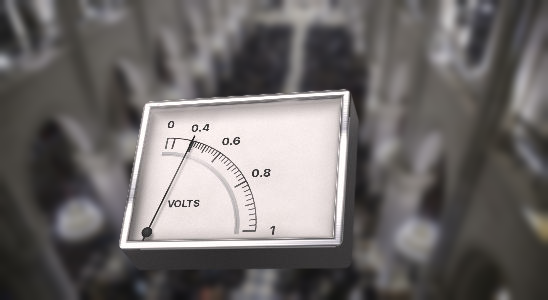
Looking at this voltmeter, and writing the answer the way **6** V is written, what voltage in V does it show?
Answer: **0.4** V
